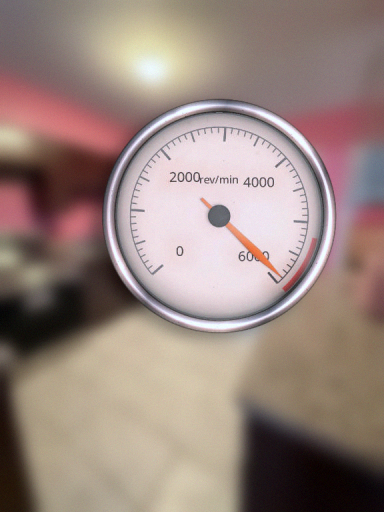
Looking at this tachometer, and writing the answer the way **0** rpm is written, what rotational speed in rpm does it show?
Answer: **5900** rpm
